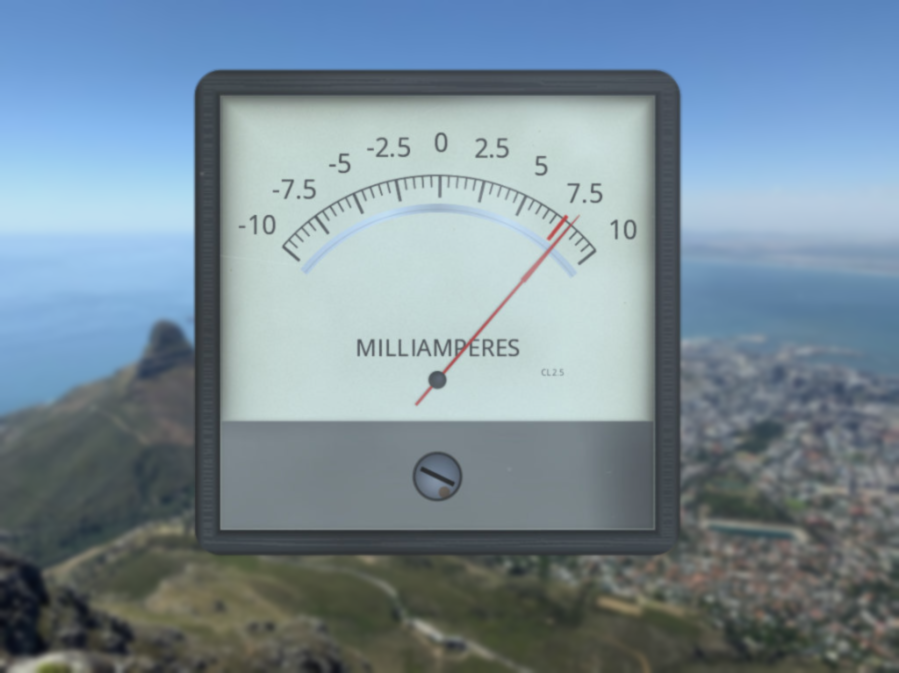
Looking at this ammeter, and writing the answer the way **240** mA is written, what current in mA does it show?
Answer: **8** mA
